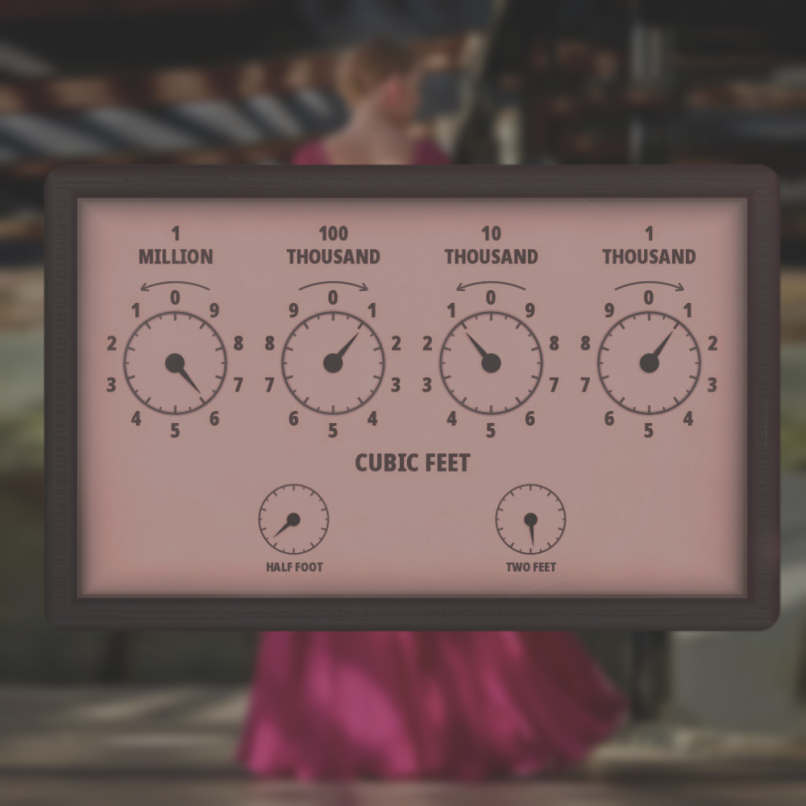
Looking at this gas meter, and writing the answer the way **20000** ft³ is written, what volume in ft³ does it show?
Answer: **611100** ft³
